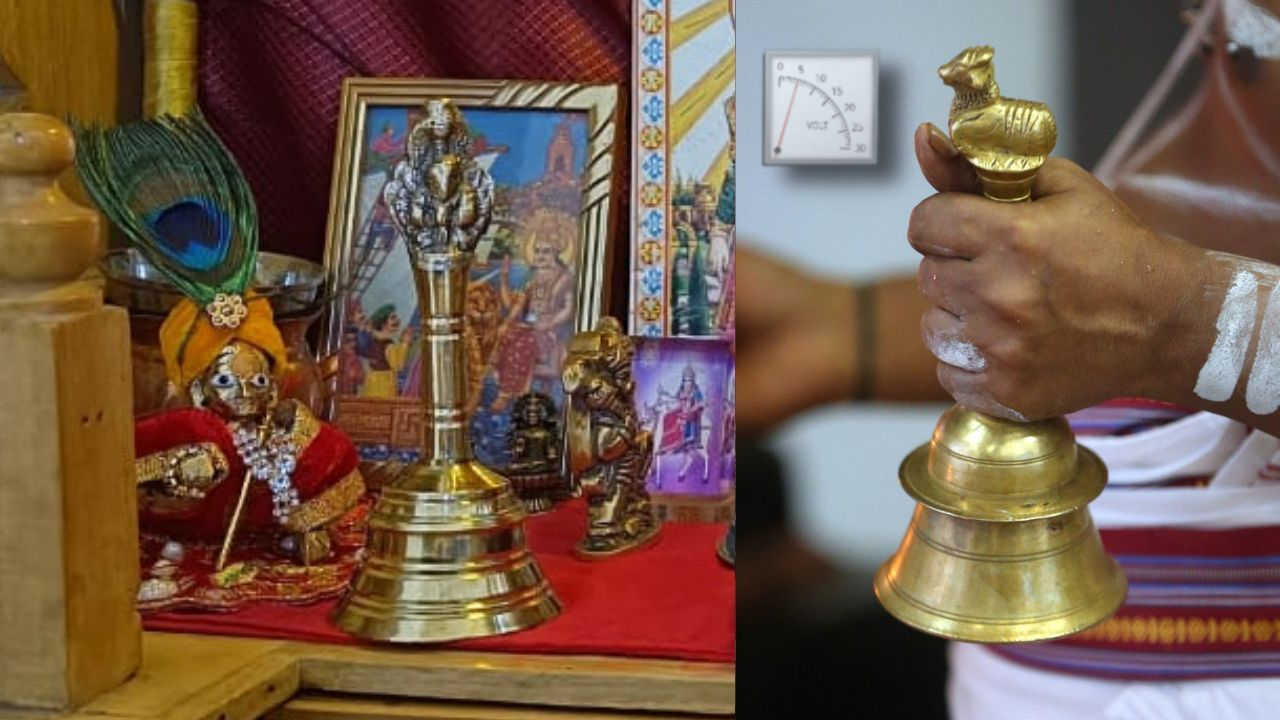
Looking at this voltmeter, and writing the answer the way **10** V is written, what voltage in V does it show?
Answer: **5** V
